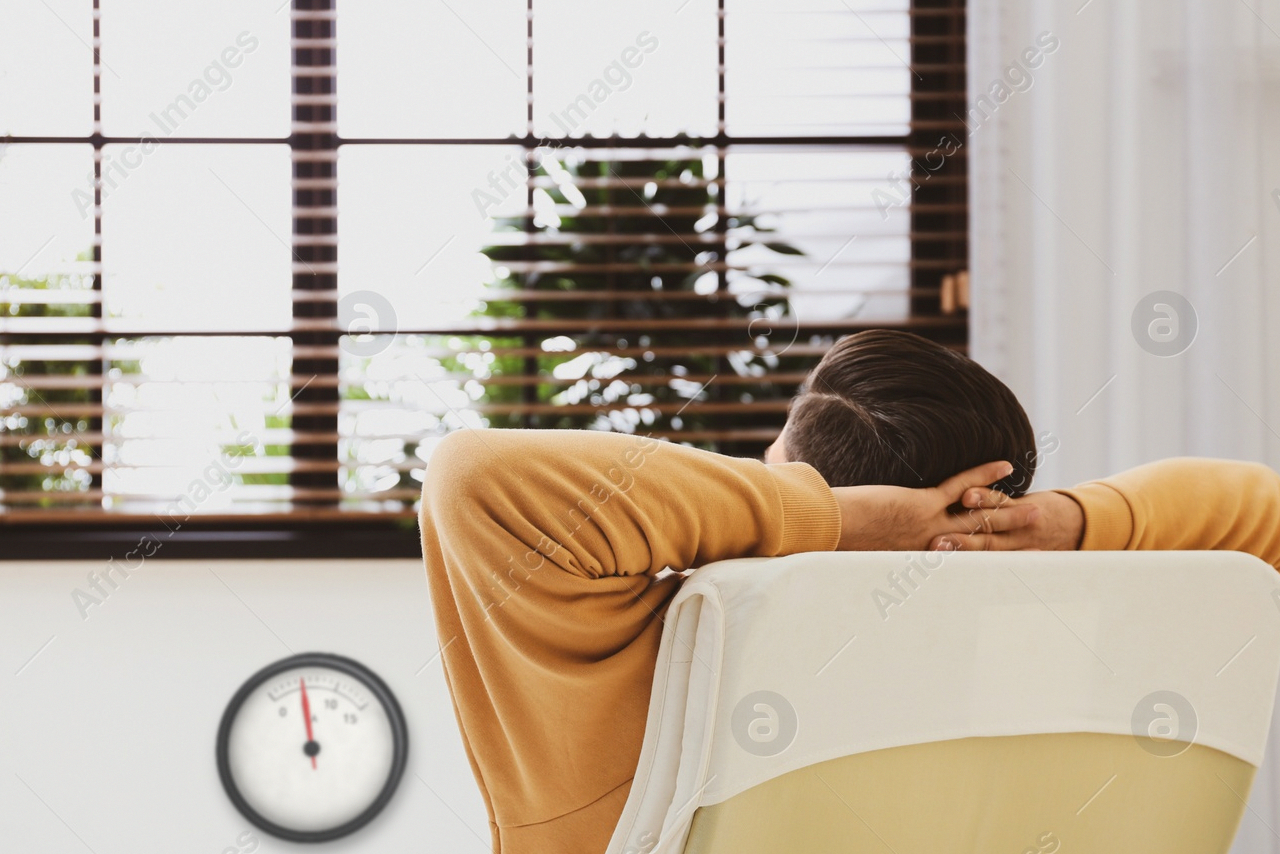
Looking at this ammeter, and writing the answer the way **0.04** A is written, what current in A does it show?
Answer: **5** A
